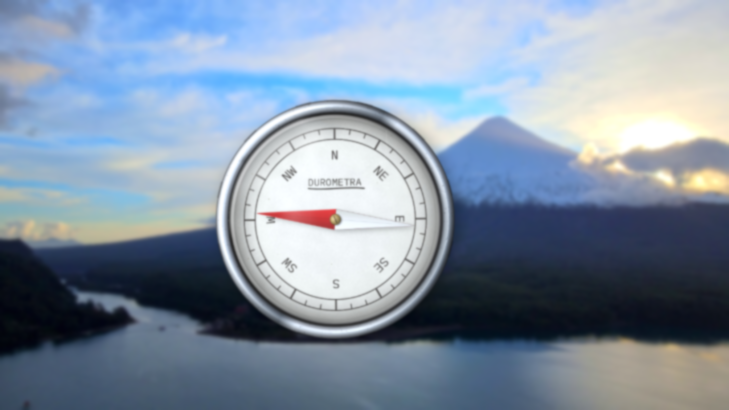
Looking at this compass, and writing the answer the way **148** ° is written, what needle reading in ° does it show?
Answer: **275** °
